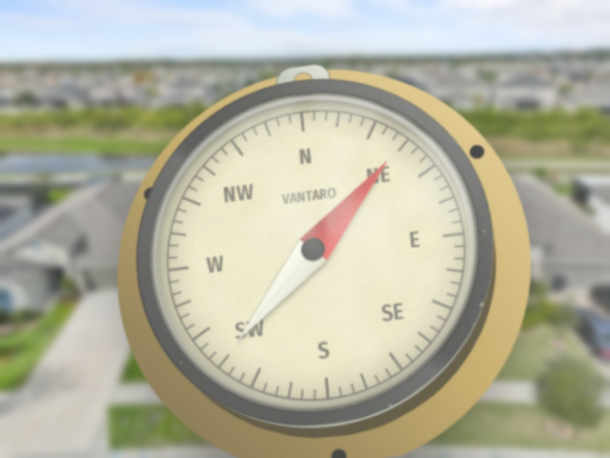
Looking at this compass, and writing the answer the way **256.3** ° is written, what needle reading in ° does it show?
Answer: **45** °
